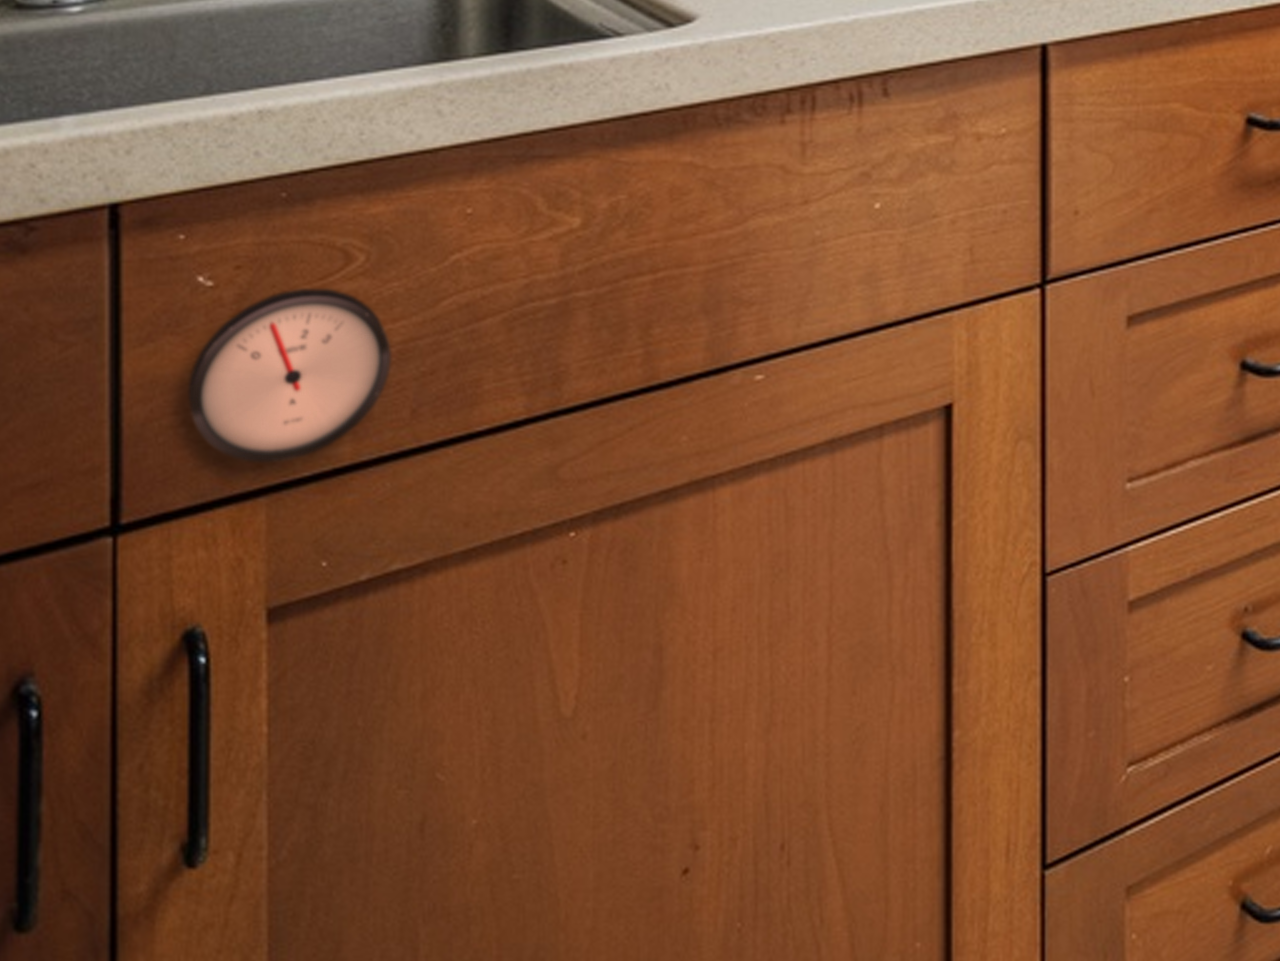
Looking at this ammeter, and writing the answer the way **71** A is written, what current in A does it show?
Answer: **1** A
